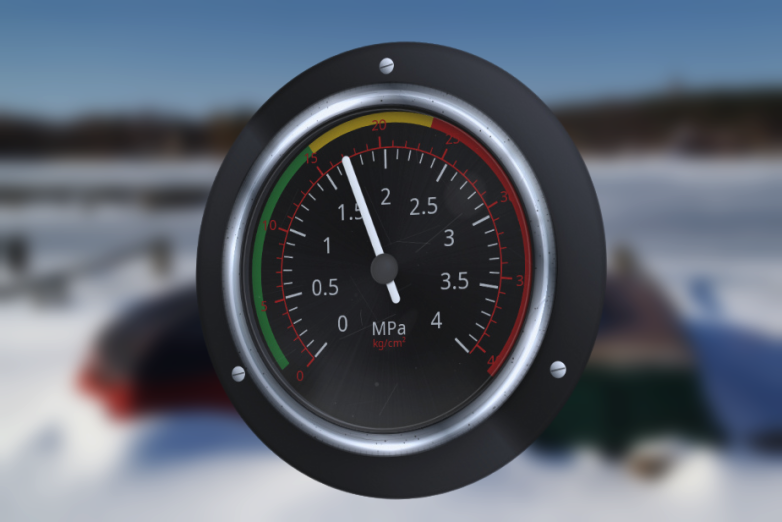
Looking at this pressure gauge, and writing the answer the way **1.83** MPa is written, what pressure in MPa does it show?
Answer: **1.7** MPa
